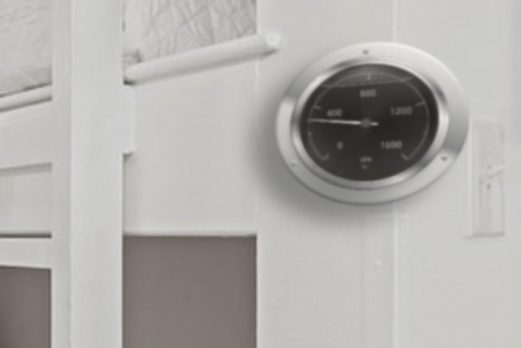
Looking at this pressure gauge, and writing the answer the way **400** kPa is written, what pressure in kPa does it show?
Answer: **300** kPa
